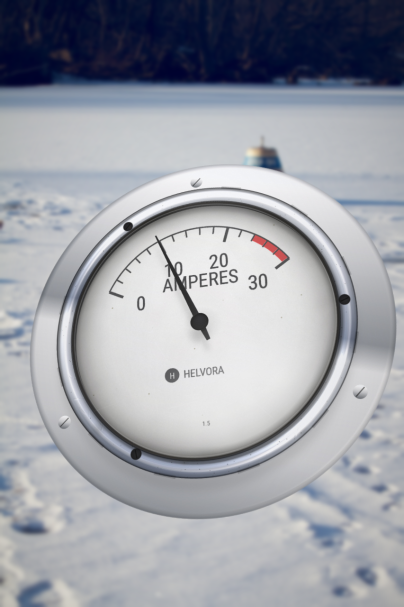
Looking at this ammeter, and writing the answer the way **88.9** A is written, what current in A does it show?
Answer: **10** A
